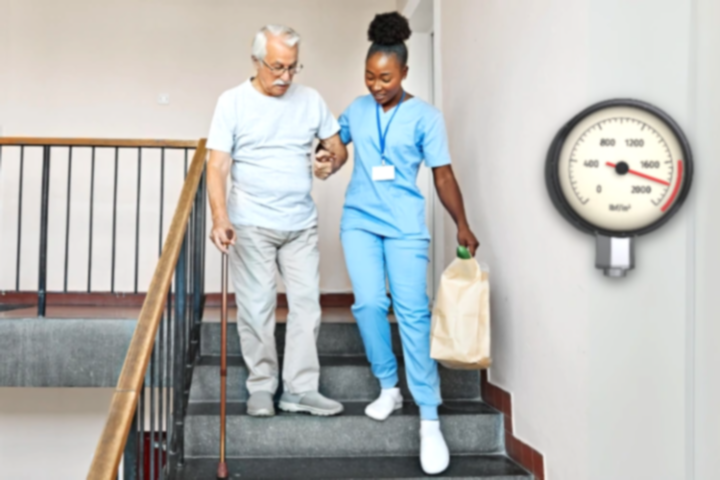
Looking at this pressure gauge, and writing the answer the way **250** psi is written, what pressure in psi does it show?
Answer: **1800** psi
